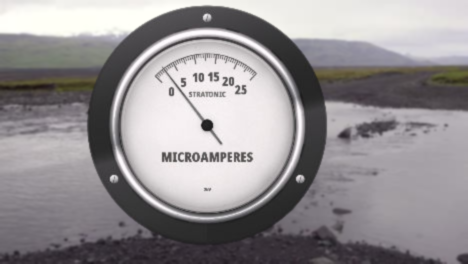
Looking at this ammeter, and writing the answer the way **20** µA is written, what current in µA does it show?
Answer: **2.5** µA
